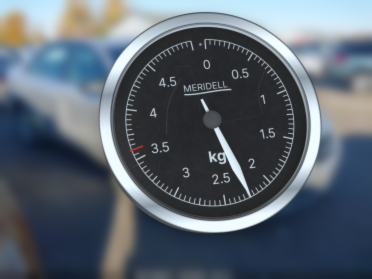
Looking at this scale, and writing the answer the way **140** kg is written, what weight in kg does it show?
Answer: **2.25** kg
